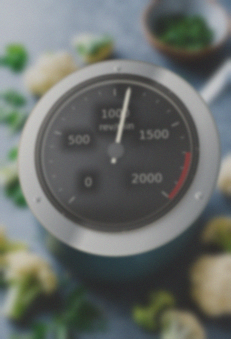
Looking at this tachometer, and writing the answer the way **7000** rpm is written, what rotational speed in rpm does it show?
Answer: **1100** rpm
